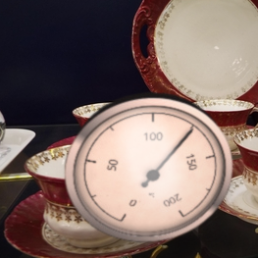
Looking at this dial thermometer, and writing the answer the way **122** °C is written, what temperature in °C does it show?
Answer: **125** °C
